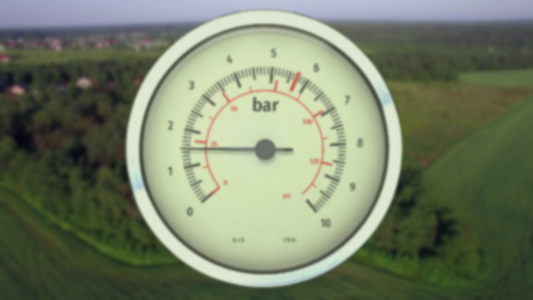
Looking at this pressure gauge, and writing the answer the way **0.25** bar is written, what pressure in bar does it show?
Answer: **1.5** bar
